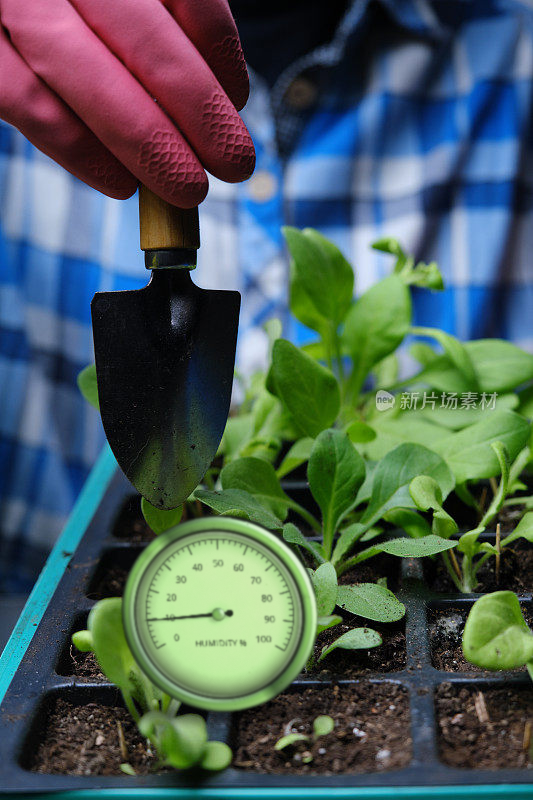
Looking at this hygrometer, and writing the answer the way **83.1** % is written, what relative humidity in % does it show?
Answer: **10** %
